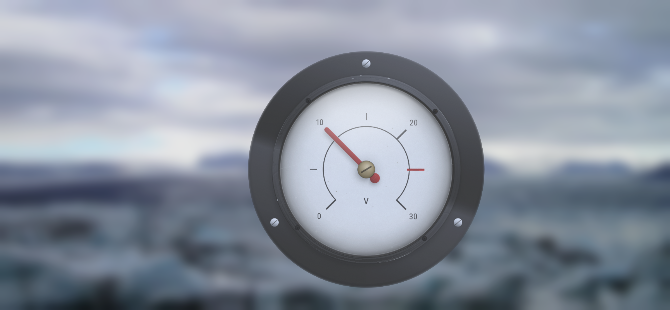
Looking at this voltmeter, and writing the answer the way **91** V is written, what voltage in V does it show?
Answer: **10** V
